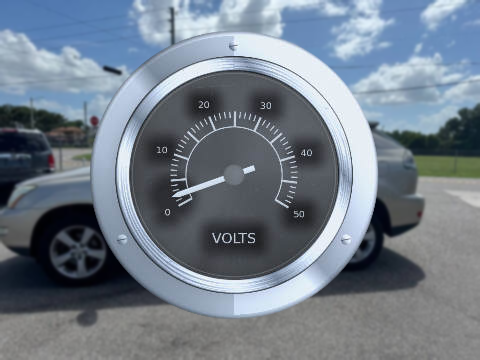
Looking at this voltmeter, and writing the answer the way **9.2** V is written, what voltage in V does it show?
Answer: **2** V
